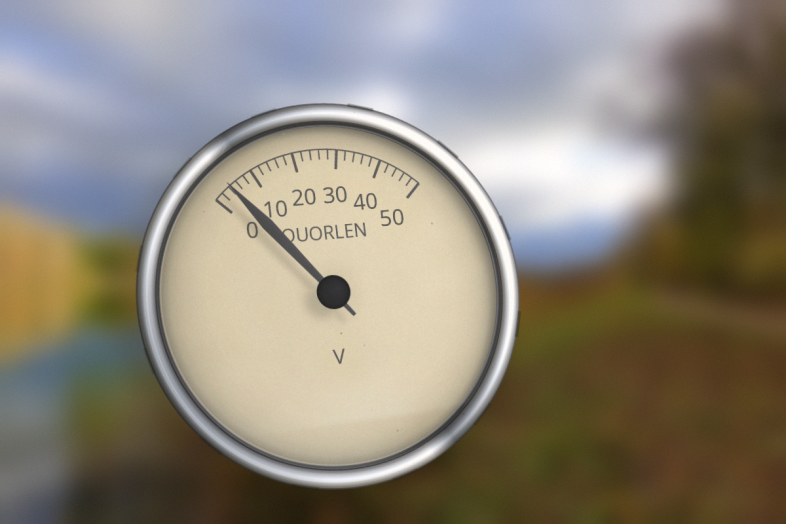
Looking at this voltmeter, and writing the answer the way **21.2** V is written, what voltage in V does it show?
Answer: **4** V
